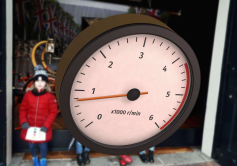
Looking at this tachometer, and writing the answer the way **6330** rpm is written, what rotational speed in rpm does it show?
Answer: **800** rpm
